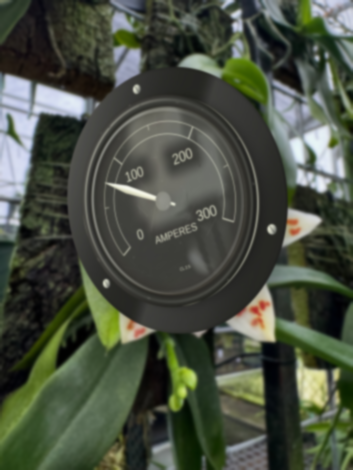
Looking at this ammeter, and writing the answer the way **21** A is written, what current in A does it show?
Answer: **75** A
